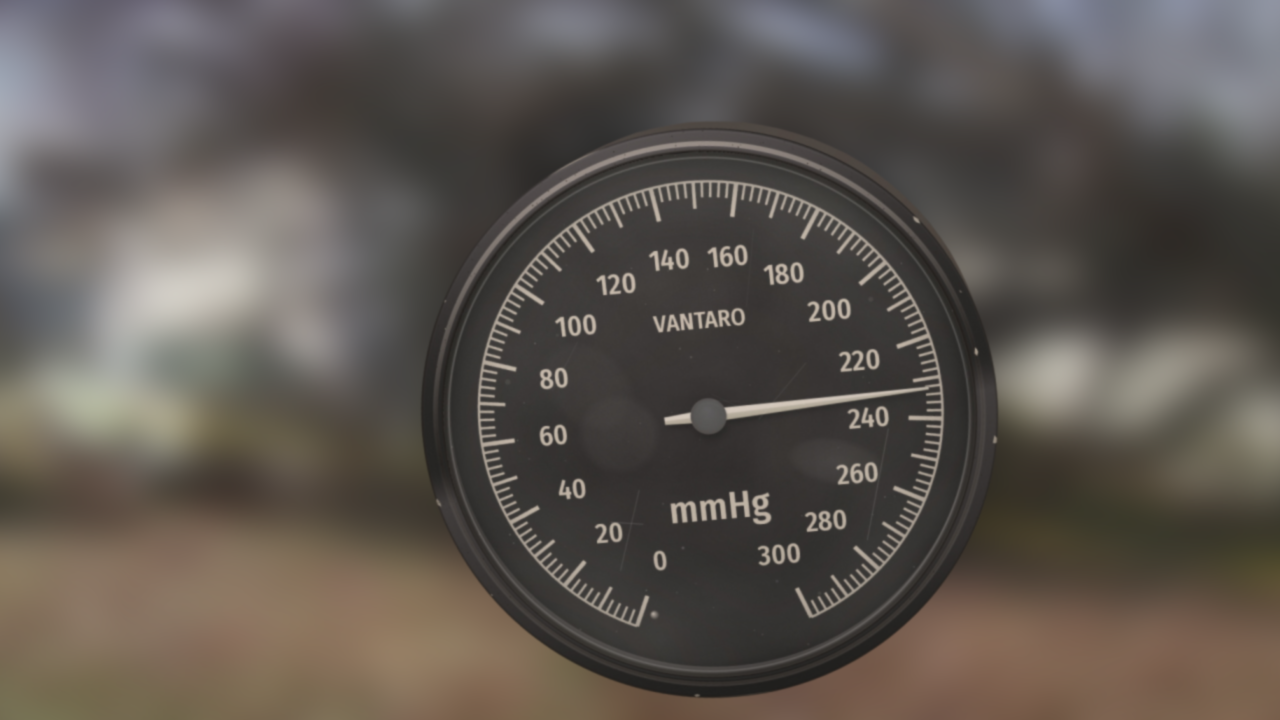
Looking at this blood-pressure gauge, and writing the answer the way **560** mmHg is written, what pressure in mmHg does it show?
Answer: **232** mmHg
